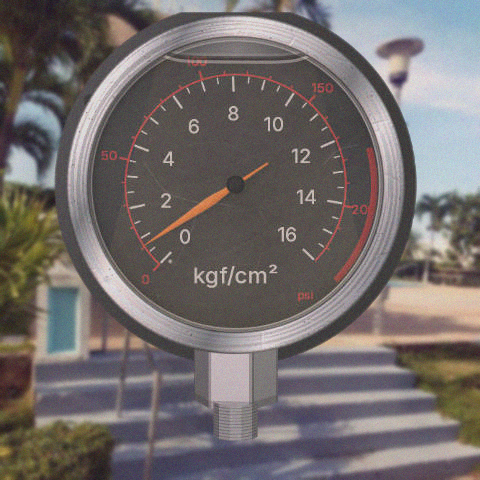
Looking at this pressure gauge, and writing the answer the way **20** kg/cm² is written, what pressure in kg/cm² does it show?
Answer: **0.75** kg/cm²
